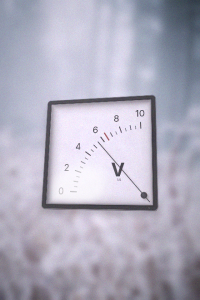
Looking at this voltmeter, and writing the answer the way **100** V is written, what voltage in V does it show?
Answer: **5.5** V
